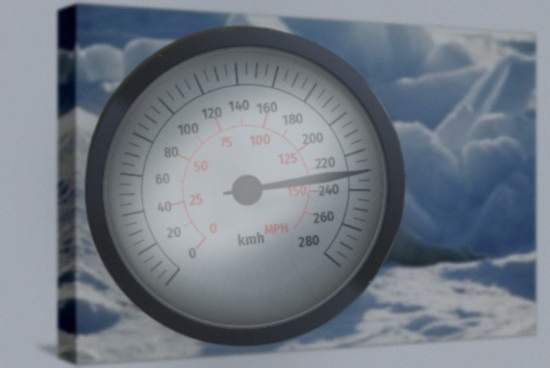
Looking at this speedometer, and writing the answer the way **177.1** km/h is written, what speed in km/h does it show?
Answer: **230** km/h
